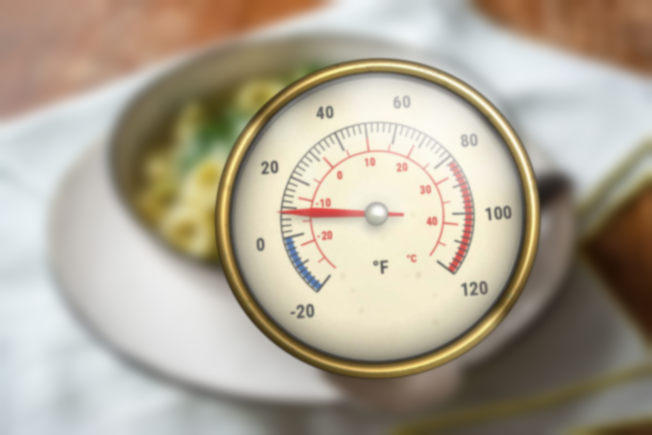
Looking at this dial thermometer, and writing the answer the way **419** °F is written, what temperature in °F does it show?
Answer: **8** °F
